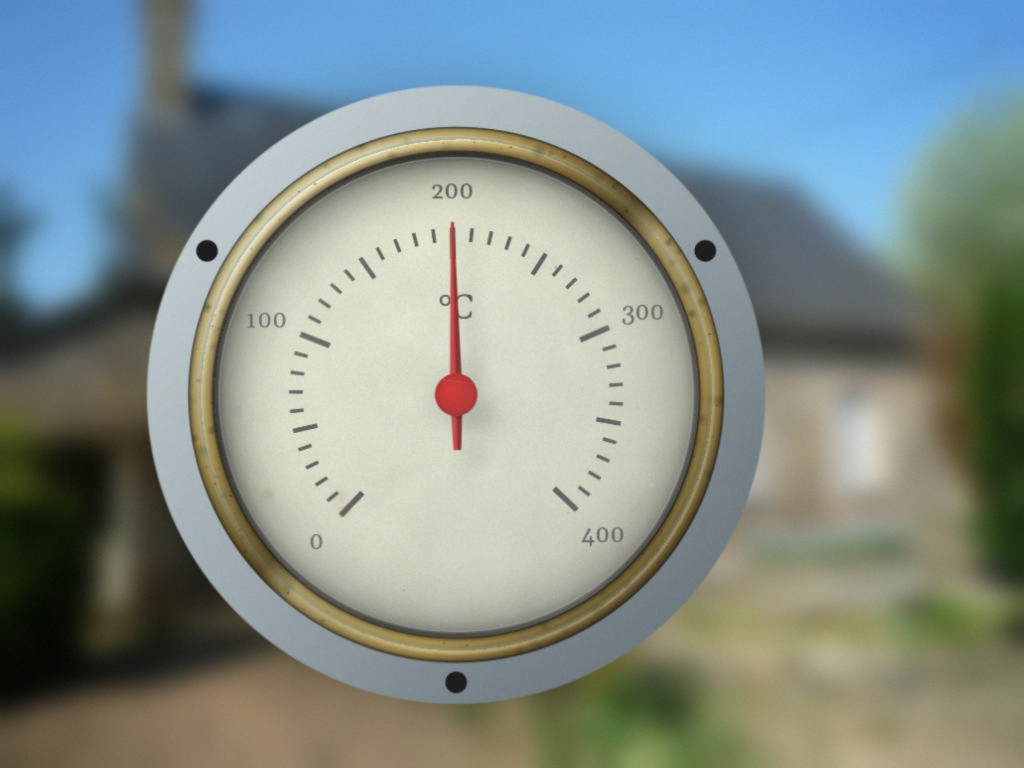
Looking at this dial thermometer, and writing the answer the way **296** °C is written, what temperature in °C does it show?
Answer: **200** °C
